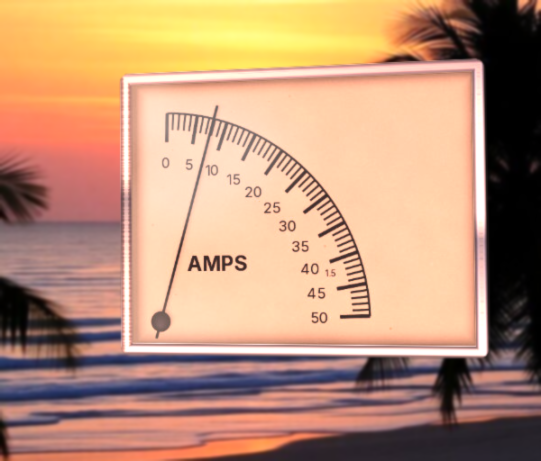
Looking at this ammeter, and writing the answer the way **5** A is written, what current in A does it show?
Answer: **8** A
